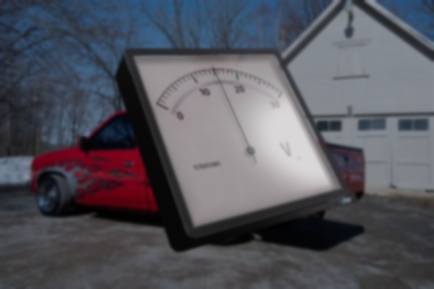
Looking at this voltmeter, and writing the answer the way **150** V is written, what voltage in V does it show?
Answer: **15** V
